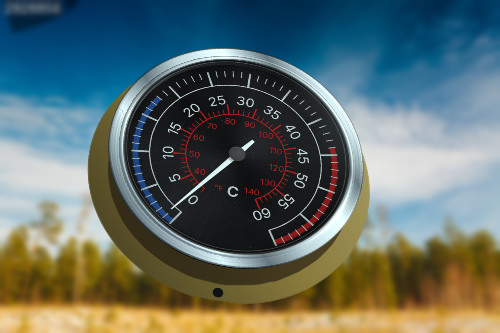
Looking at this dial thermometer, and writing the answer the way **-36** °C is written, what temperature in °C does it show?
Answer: **1** °C
